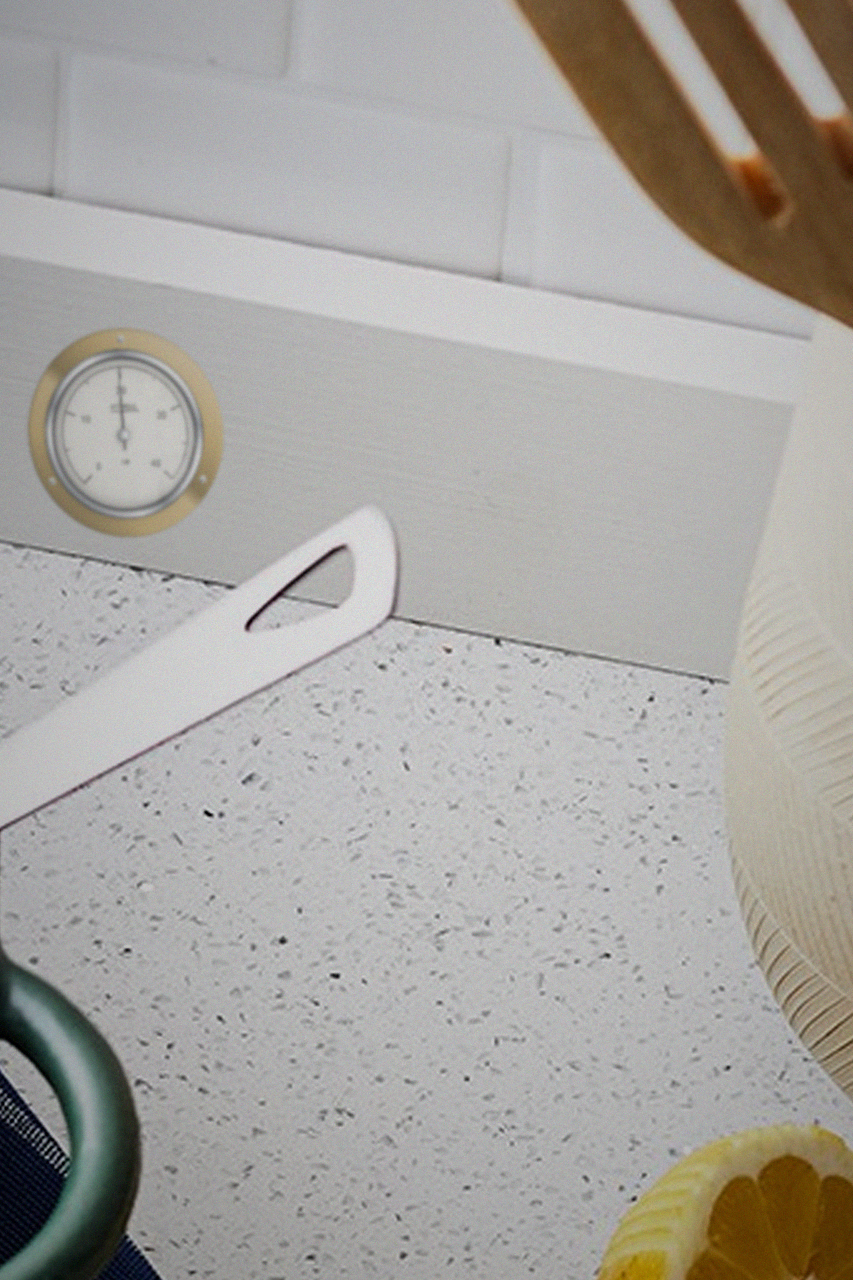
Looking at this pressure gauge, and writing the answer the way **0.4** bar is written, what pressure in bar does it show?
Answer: **20** bar
